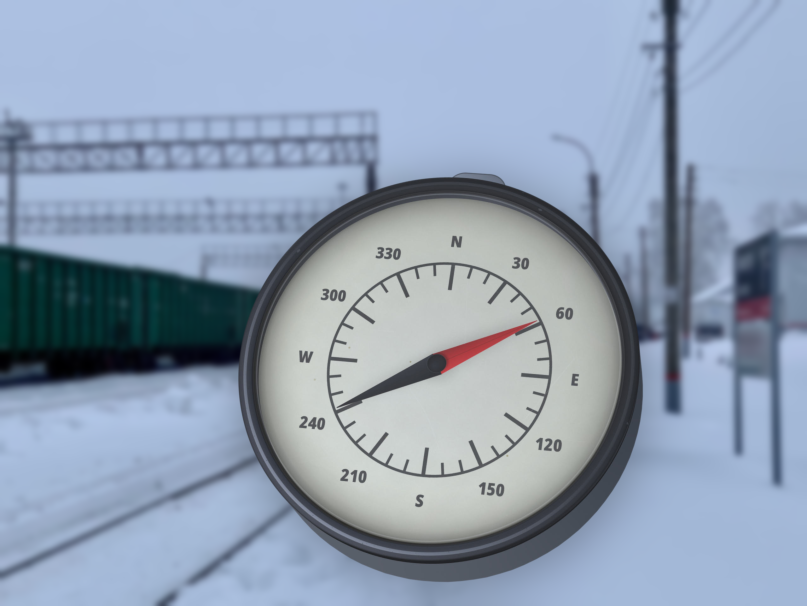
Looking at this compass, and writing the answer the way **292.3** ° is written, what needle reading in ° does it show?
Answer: **60** °
